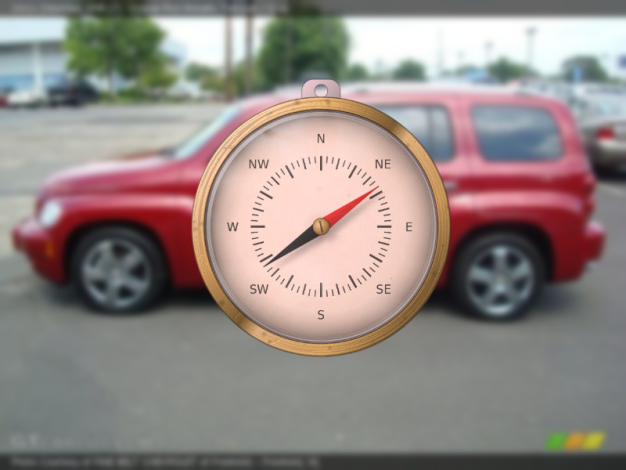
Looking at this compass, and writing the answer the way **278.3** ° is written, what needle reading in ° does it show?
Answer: **55** °
